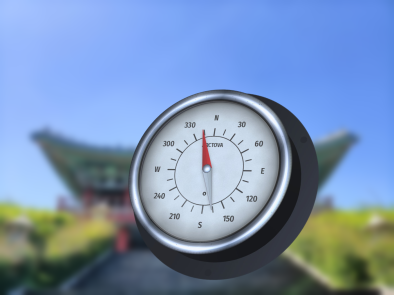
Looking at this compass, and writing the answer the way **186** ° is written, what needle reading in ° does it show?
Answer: **345** °
